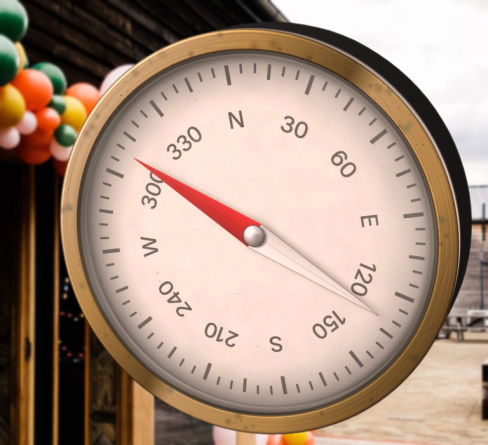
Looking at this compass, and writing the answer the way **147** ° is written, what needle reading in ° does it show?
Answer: **310** °
